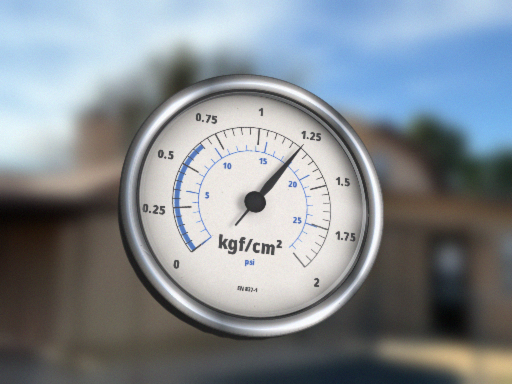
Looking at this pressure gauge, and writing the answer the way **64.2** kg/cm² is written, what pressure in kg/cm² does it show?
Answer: **1.25** kg/cm²
